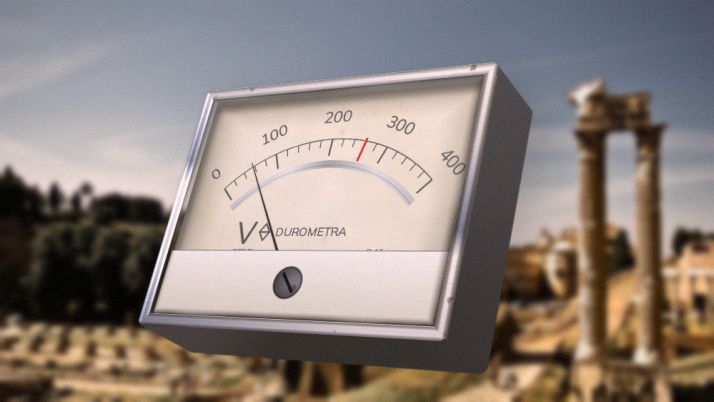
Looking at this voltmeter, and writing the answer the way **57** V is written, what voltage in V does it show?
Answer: **60** V
